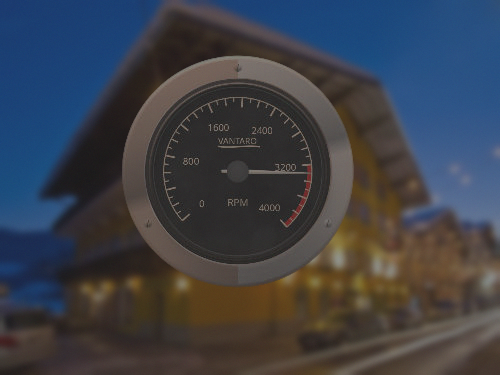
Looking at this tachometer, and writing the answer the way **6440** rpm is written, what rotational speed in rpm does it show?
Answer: **3300** rpm
